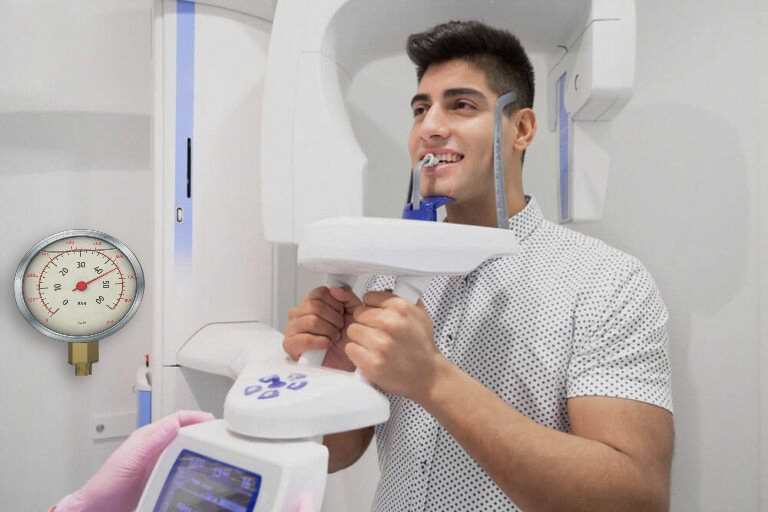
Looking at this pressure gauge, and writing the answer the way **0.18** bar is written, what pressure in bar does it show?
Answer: **44** bar
